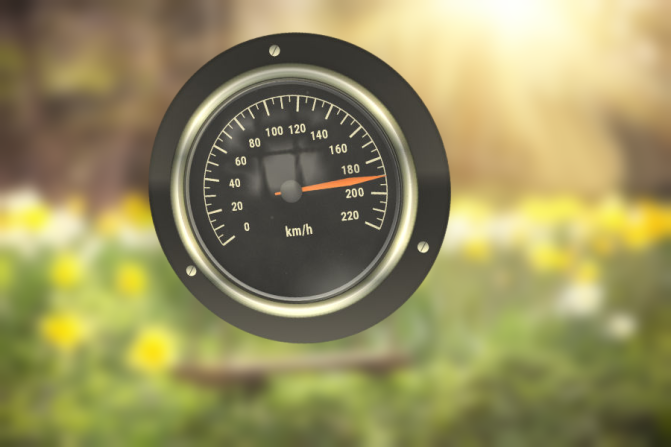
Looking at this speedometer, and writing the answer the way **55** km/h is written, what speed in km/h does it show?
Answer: **190** km/h
